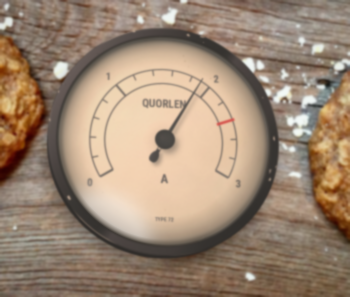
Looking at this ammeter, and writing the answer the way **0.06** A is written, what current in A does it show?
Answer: **1.9** A
